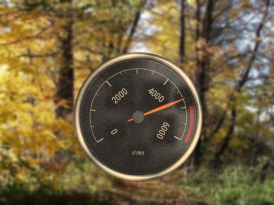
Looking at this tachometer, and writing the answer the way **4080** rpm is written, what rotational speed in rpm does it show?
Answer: **4750** rpm
